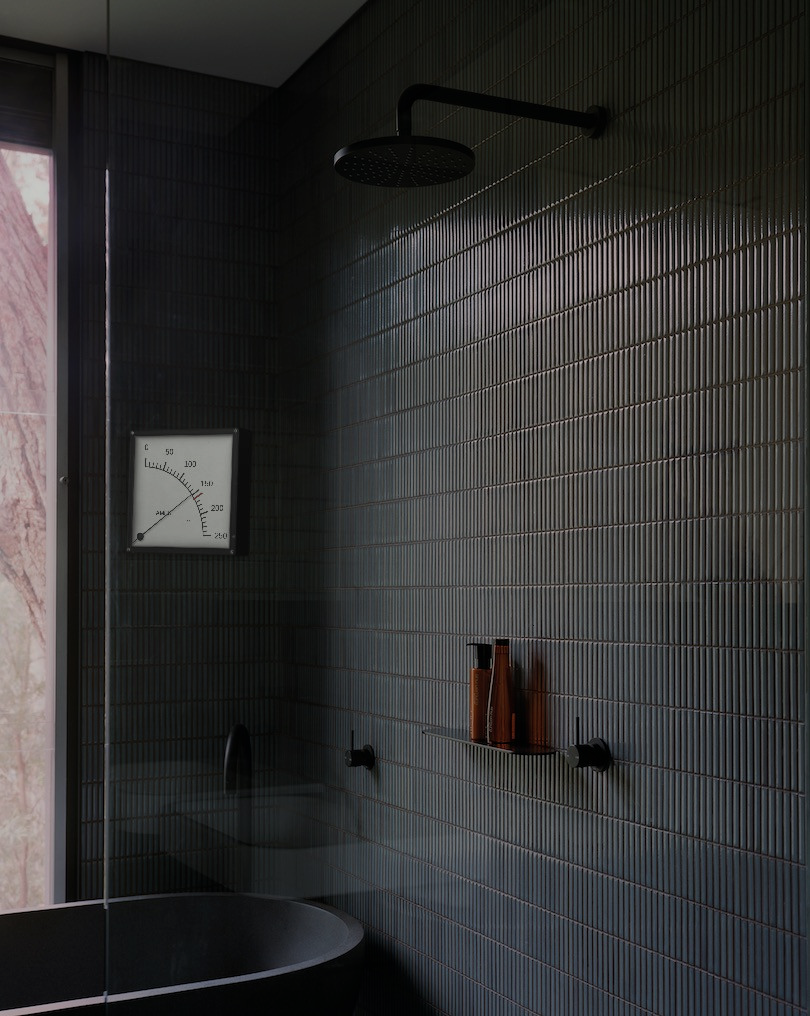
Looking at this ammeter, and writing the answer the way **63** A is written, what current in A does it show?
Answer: **150** A
